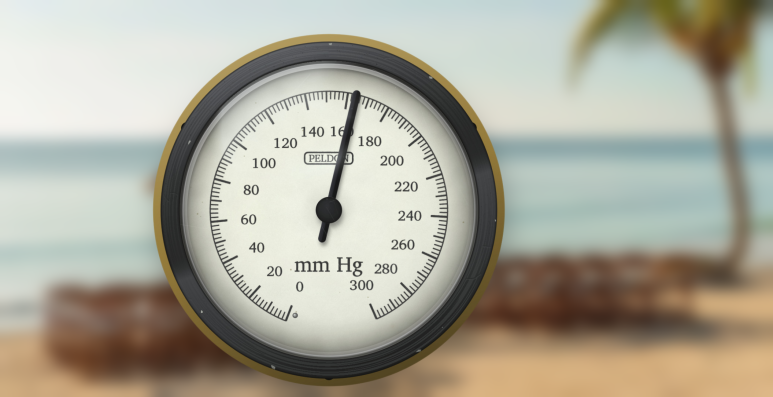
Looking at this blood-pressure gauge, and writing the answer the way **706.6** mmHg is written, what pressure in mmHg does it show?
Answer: **164** mmHg
